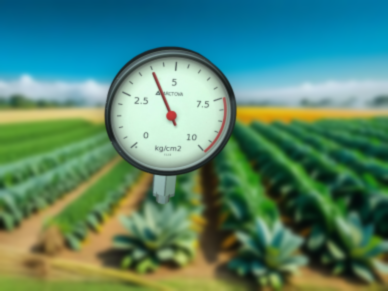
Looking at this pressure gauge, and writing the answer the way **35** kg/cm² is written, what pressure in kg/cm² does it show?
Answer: **4** kg/cm²
